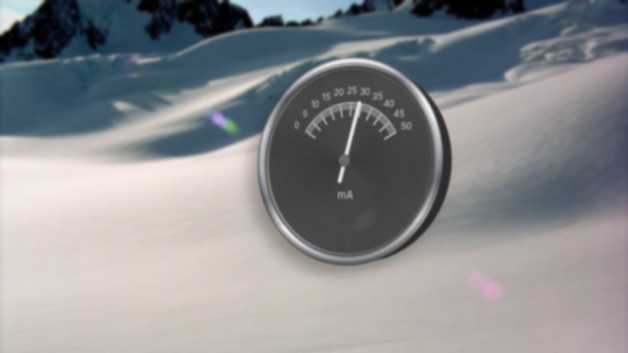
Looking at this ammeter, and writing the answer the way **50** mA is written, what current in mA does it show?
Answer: **30** mA
